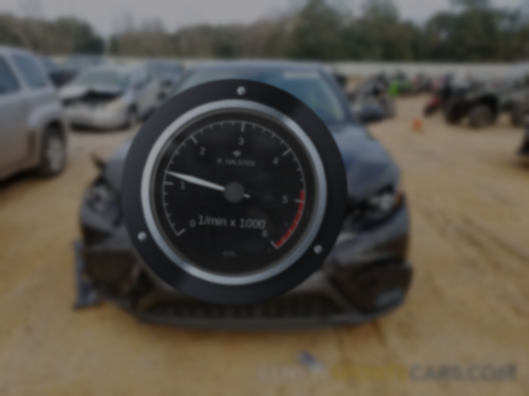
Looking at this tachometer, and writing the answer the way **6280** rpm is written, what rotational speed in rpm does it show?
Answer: **1200** rpm
